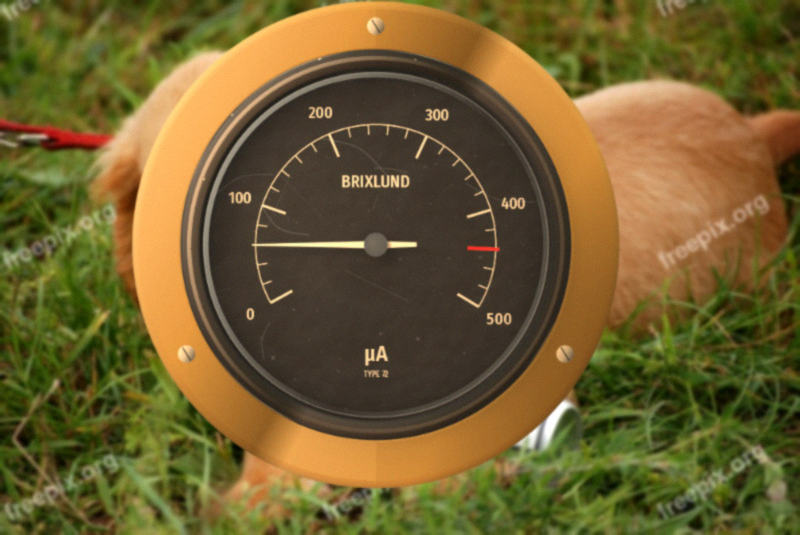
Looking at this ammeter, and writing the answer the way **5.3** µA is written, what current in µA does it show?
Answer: **60** µA
